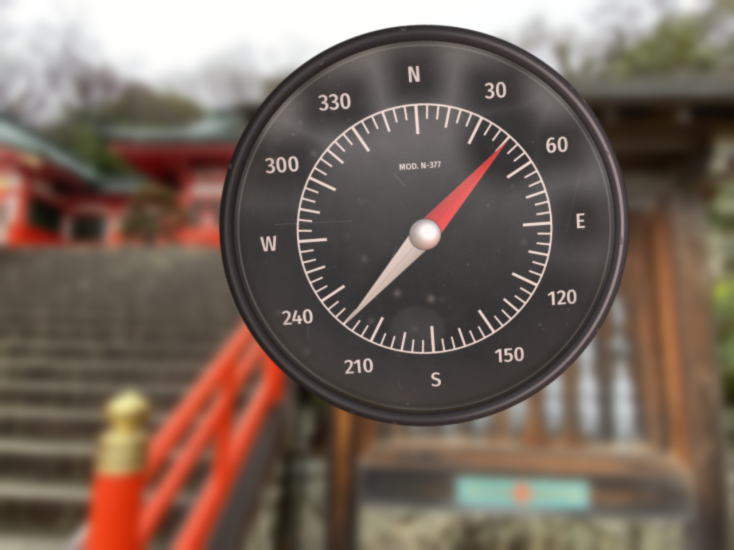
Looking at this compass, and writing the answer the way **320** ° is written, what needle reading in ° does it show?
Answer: **45** °
